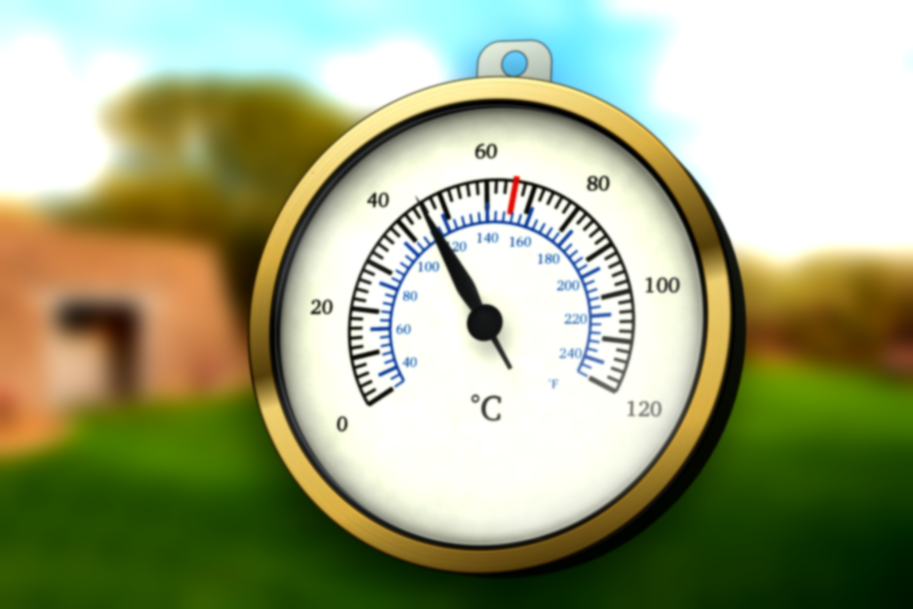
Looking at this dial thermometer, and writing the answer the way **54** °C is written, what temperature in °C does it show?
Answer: **46** °C
